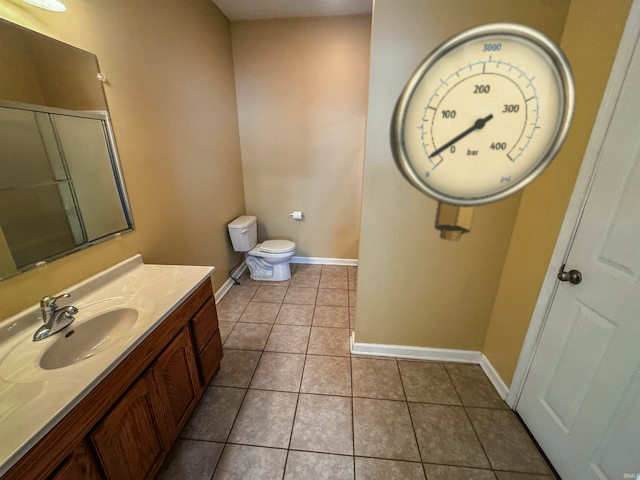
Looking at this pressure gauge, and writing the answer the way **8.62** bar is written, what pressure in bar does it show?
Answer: **20** bar
